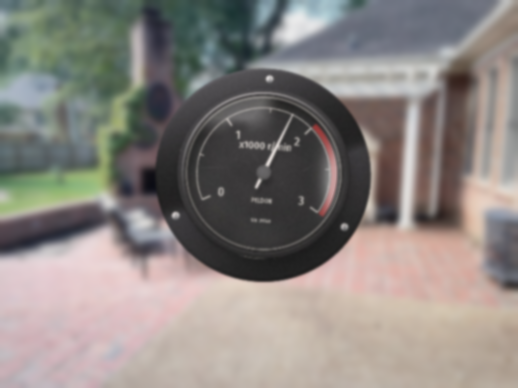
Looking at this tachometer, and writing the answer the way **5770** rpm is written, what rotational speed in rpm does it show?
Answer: **1750** rpm
